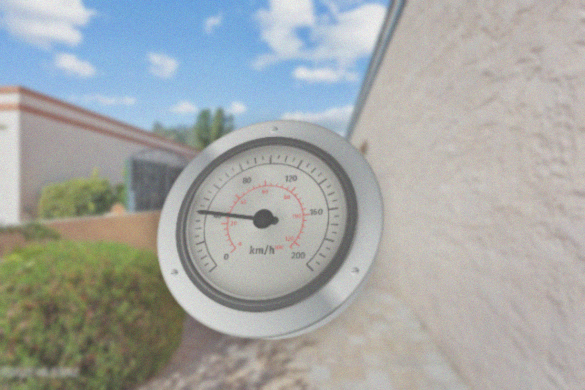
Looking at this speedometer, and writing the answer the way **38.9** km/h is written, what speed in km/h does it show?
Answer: **40** km/h
